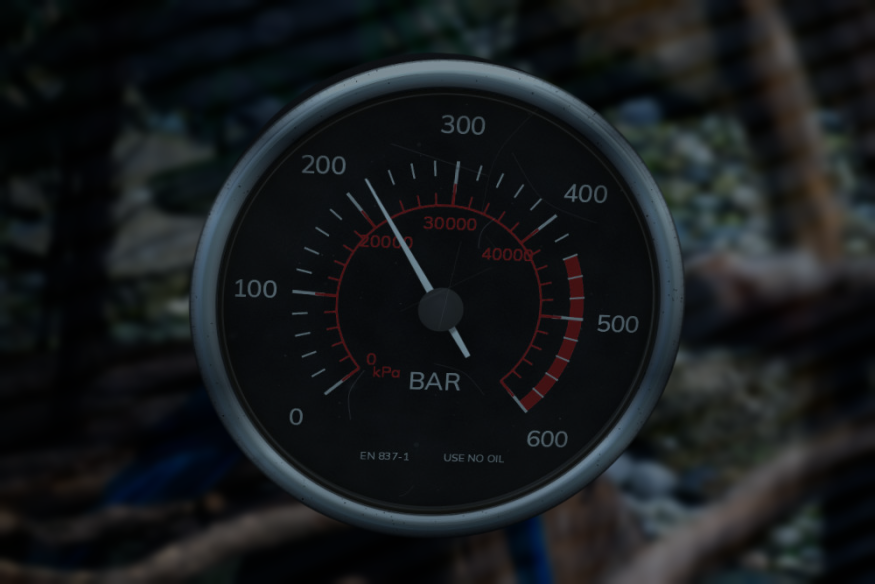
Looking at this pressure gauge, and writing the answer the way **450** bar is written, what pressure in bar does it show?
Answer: **220** bar
